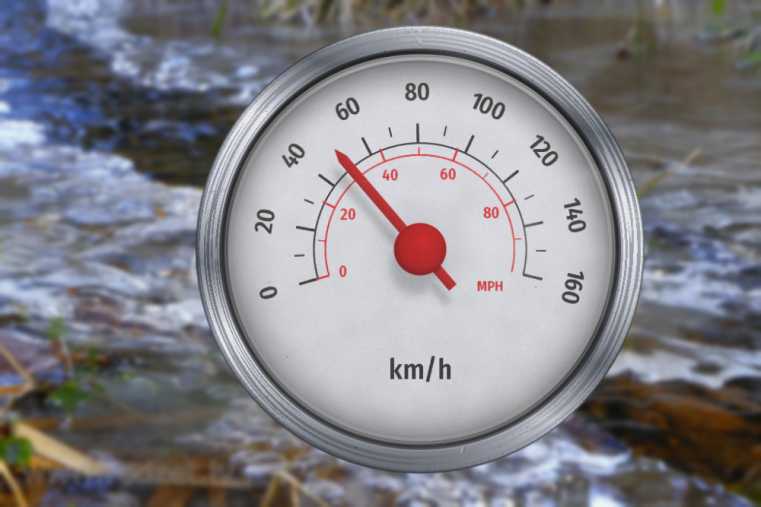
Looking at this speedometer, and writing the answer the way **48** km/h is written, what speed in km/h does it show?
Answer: **50** km/h
